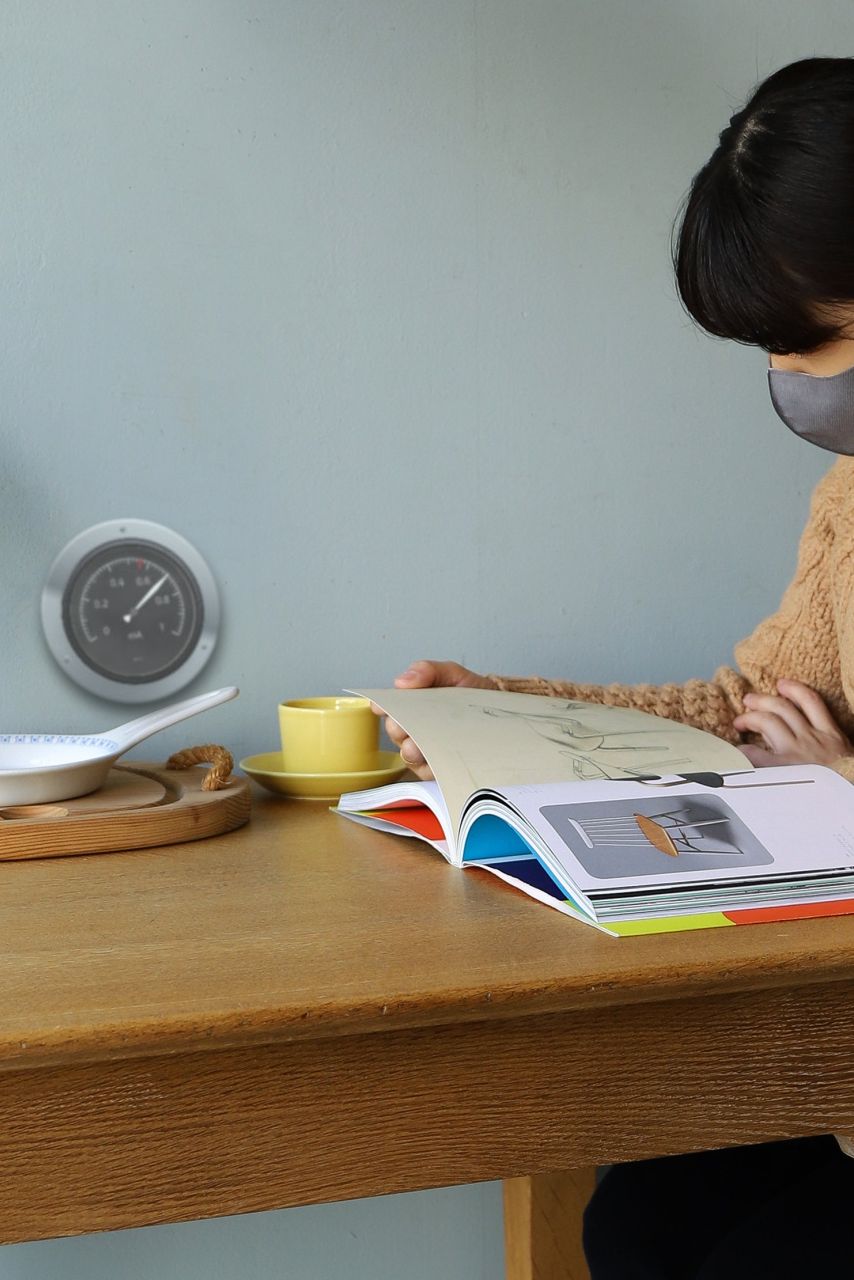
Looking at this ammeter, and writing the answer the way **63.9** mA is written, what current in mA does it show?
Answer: **0.7** mA
